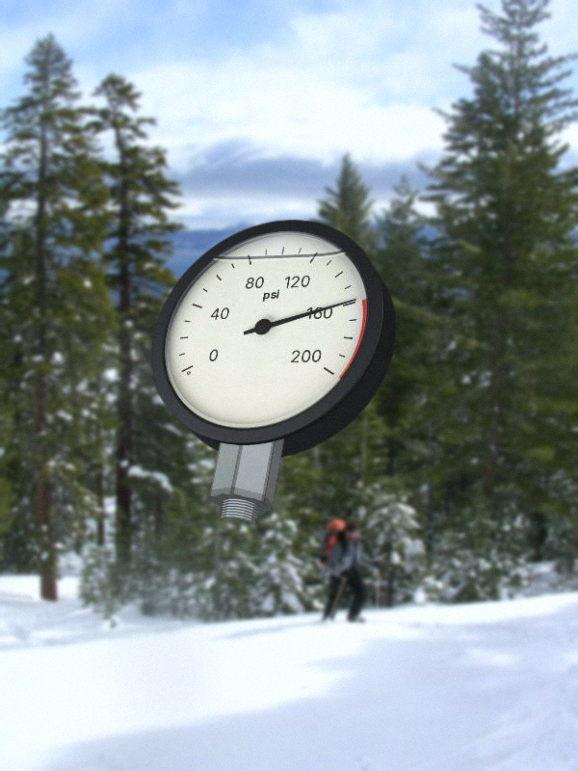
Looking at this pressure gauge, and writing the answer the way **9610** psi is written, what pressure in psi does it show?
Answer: **160** psi
